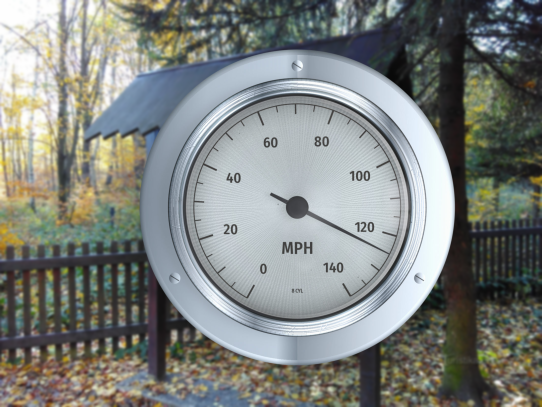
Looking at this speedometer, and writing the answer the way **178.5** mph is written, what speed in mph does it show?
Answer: **125** mph
